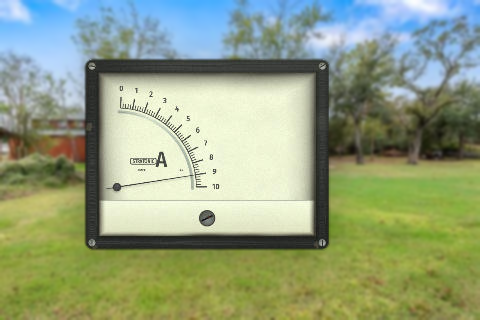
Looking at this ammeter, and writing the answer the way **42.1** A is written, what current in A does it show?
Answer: **9** A
